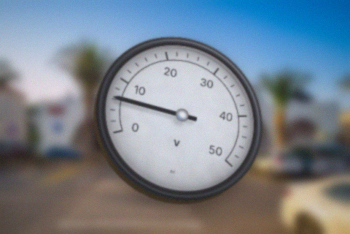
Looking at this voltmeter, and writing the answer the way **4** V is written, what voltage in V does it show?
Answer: **6** V
